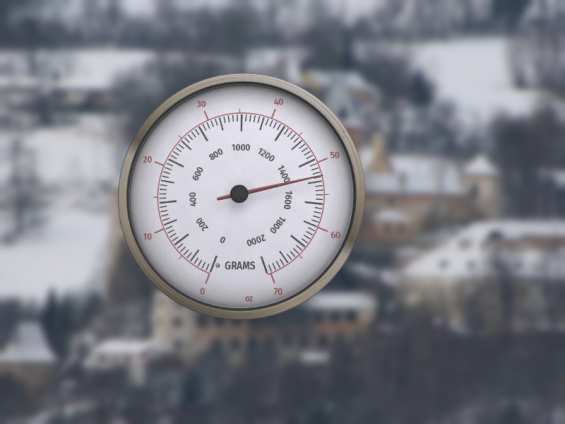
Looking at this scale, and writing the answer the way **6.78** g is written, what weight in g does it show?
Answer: **1480** g
